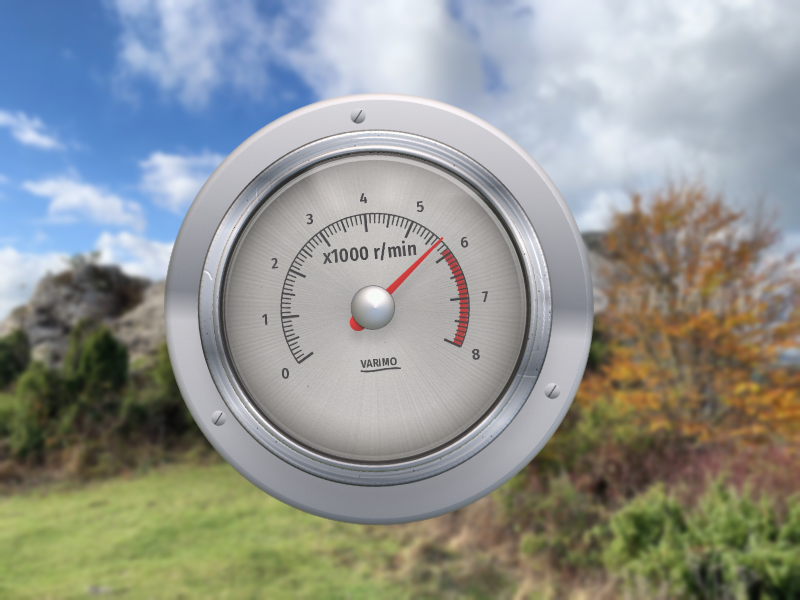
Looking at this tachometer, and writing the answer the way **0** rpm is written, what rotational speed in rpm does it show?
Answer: **5700** rpm
